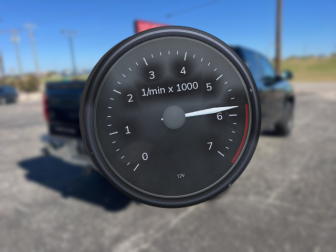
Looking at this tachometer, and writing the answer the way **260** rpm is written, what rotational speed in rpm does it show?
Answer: **5800** rpm
